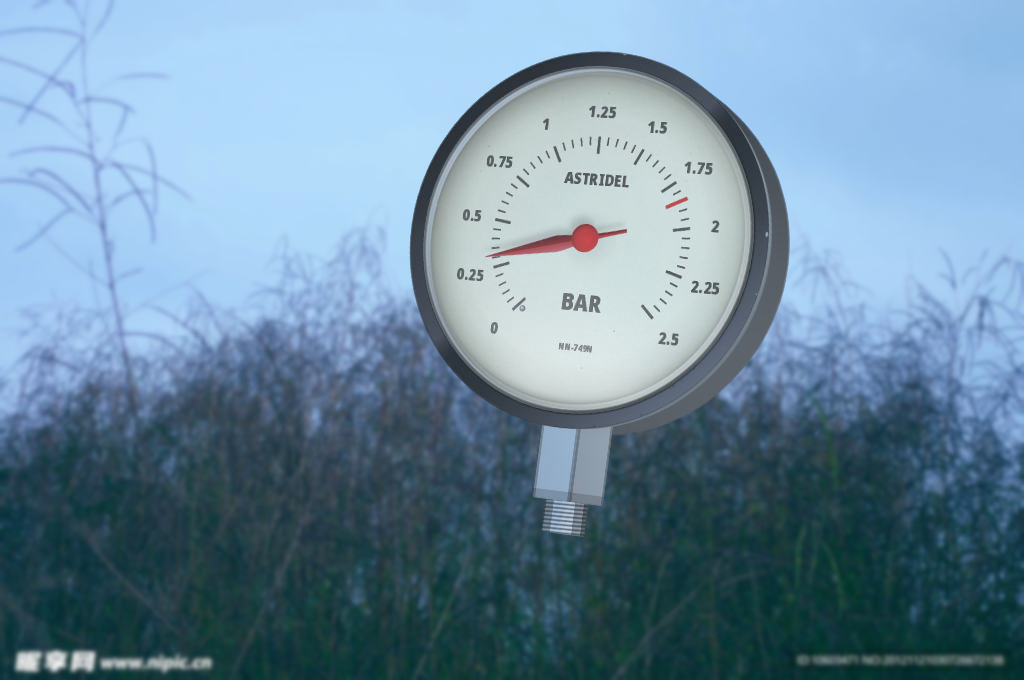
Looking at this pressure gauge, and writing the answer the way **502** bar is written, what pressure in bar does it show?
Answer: **0.3** bar
